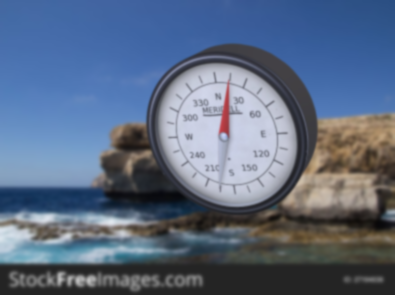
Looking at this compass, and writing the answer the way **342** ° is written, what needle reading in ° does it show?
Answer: **15** °
